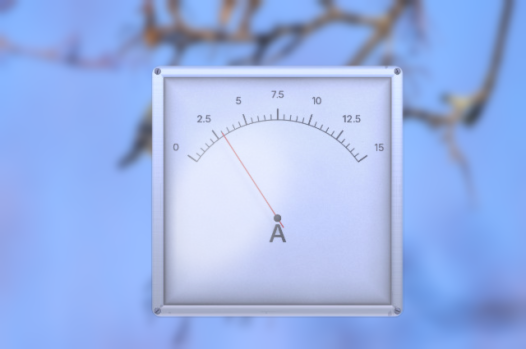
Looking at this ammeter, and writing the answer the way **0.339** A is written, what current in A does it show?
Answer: **3** A
